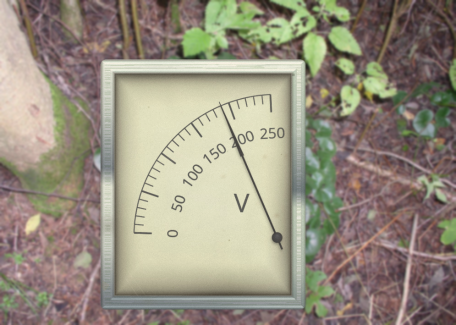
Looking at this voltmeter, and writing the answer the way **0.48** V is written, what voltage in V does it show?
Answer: **190** V
